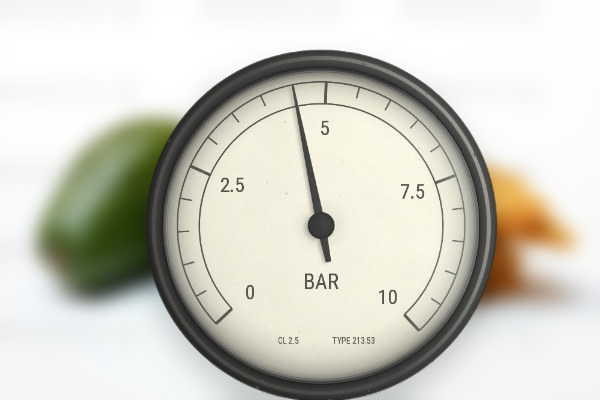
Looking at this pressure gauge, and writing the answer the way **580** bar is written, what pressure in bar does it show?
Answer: **4.5** bar
